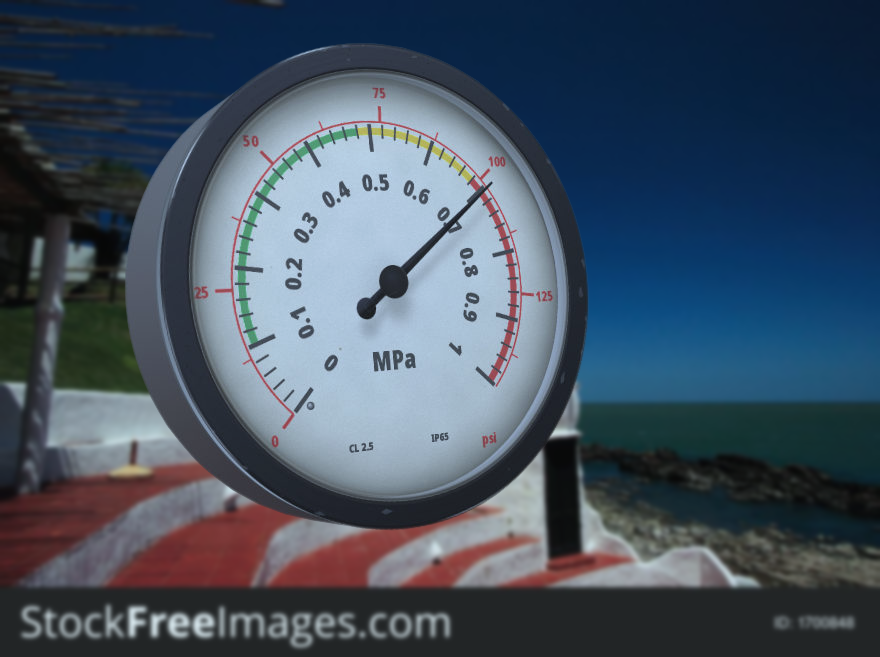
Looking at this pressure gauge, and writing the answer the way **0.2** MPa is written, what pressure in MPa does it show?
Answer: **0.7** MPa
